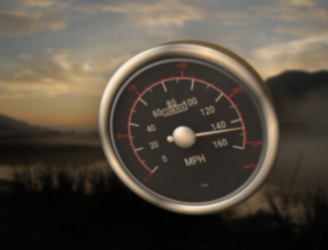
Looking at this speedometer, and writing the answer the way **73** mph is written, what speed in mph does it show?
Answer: **145** mph
